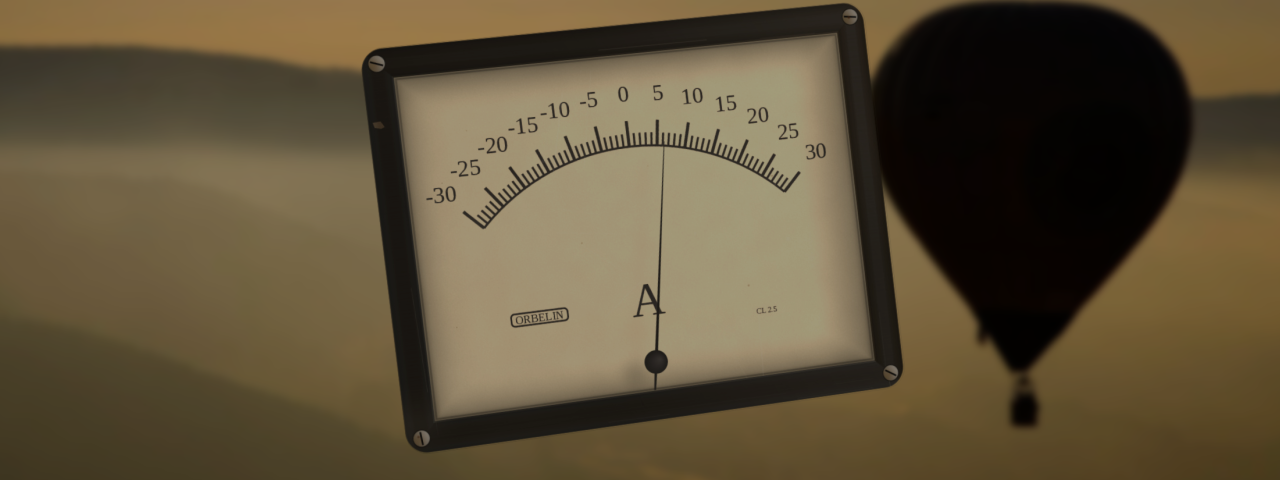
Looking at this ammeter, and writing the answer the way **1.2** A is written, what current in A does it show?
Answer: **6** A
